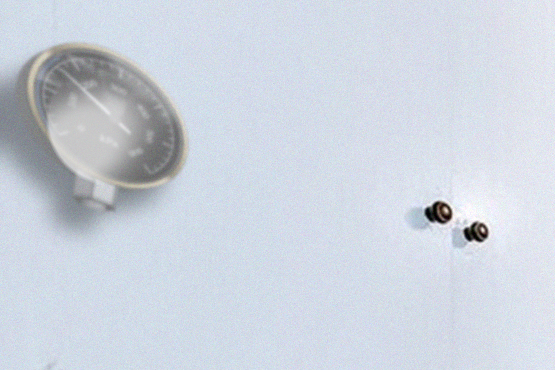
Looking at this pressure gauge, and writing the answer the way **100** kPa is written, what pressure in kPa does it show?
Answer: **160** kPa
